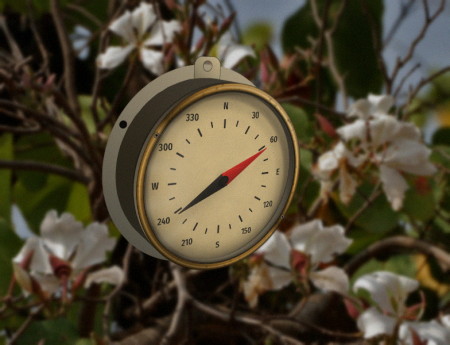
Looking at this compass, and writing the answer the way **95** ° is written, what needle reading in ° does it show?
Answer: **60** °
